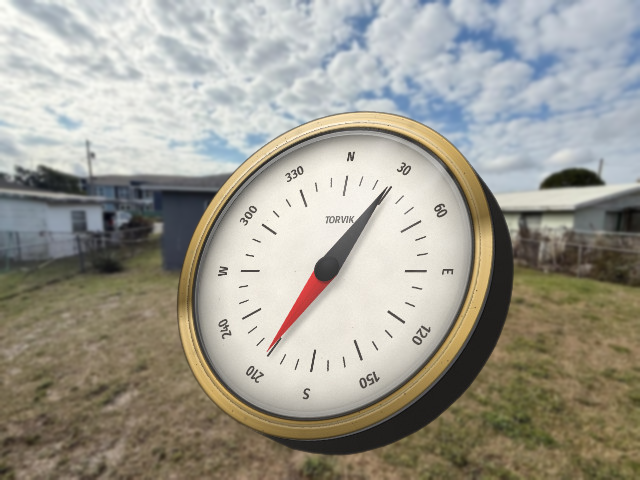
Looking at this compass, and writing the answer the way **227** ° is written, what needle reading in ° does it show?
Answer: **210** °
